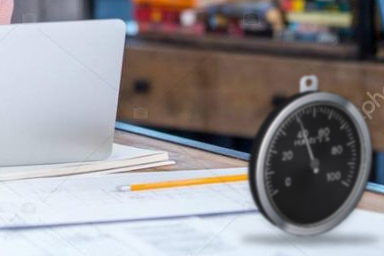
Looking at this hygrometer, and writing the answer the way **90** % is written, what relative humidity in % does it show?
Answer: **40** %
